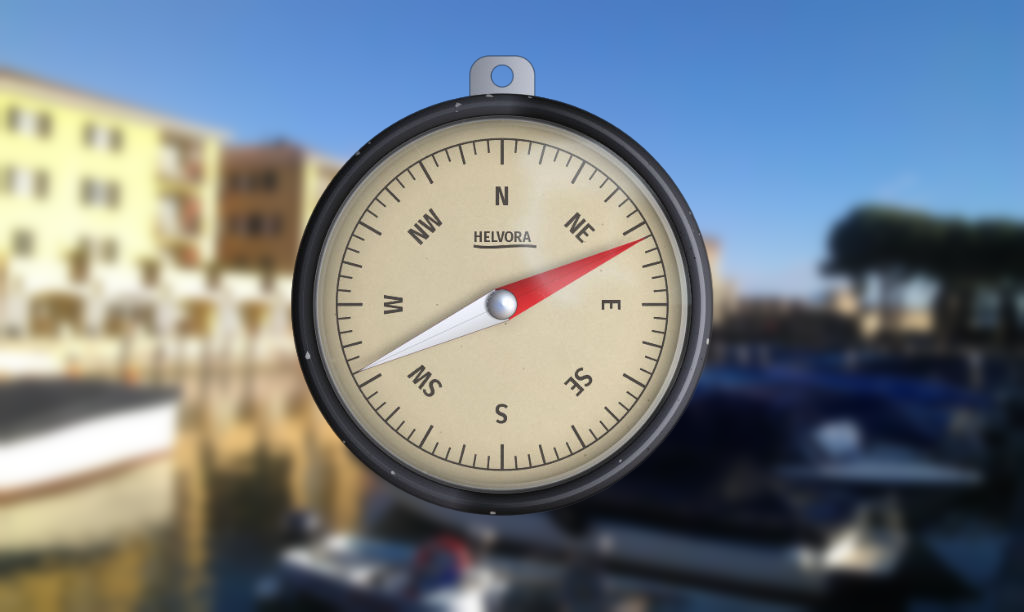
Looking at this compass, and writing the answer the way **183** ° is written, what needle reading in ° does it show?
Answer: **65** °
